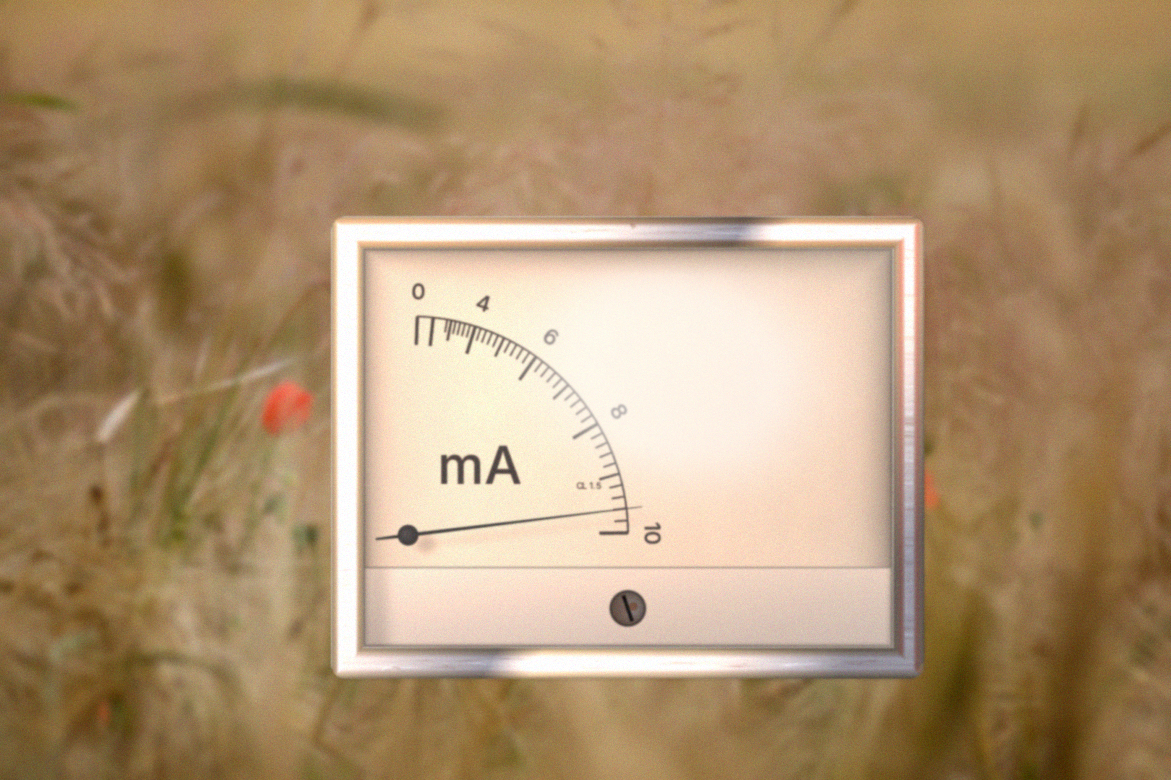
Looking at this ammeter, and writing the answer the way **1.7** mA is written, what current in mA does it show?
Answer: **9.6** mA
